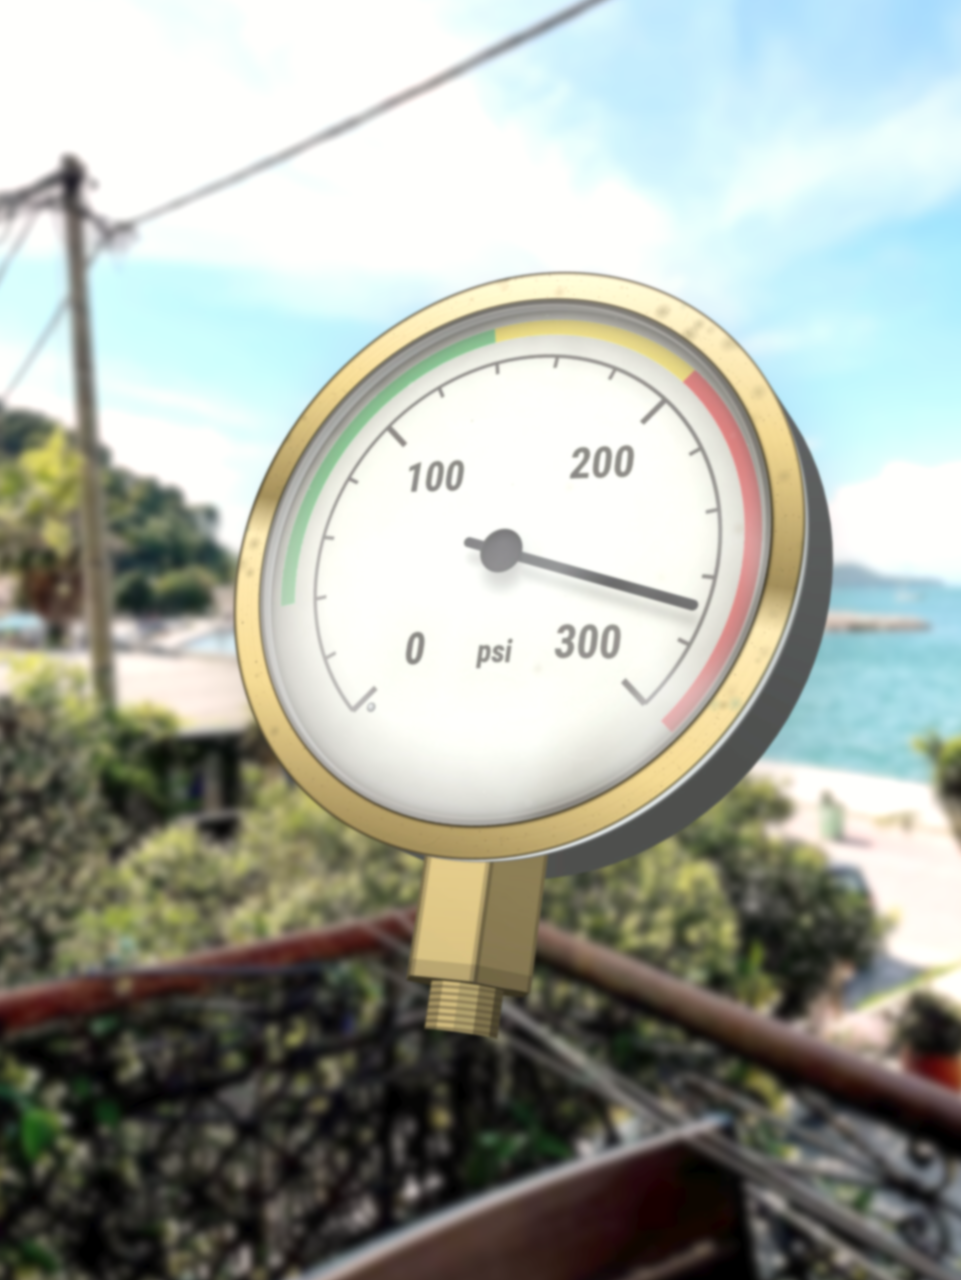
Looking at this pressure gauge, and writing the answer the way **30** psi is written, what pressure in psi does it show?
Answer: **270** psi
